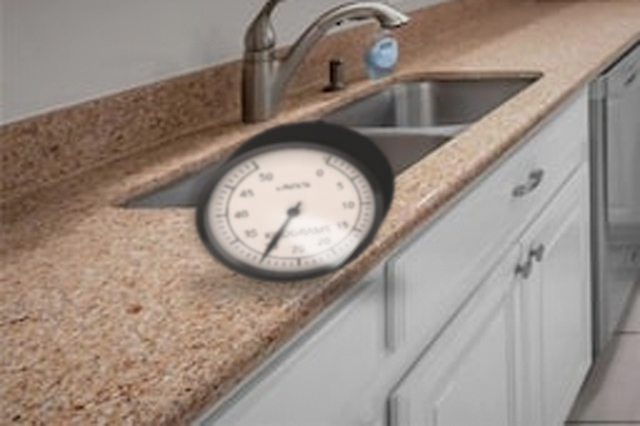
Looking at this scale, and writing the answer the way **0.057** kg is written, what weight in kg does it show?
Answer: **30** kg
